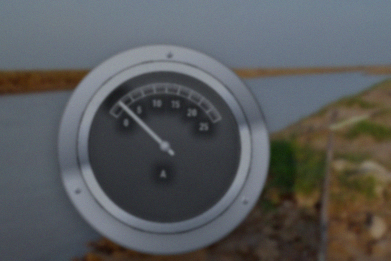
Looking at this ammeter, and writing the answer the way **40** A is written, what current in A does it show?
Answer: **2.5** A
